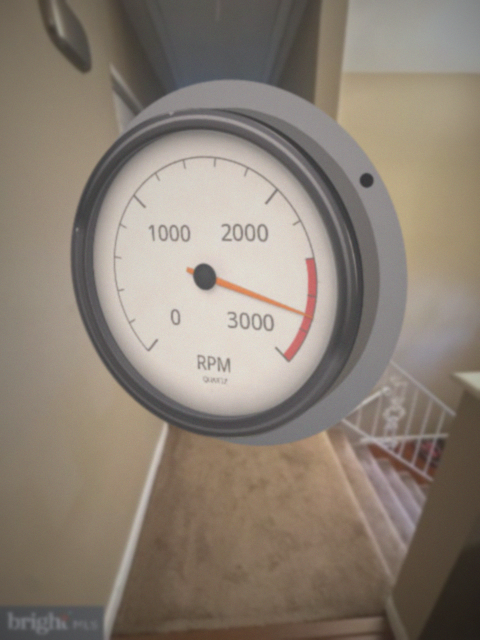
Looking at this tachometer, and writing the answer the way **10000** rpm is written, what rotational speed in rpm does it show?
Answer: **2700** rpm
